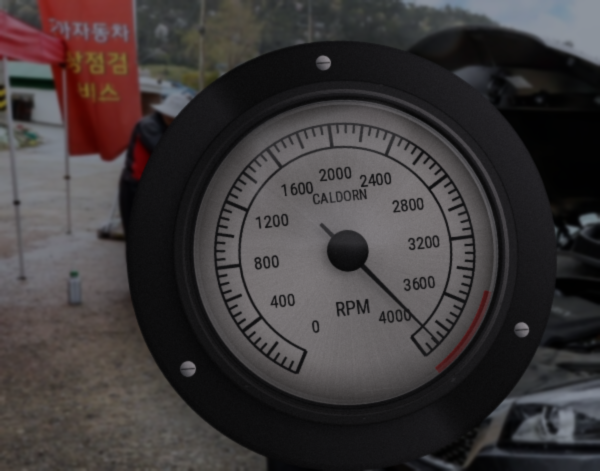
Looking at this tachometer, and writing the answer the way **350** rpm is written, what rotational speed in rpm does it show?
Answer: **3900** rpm
